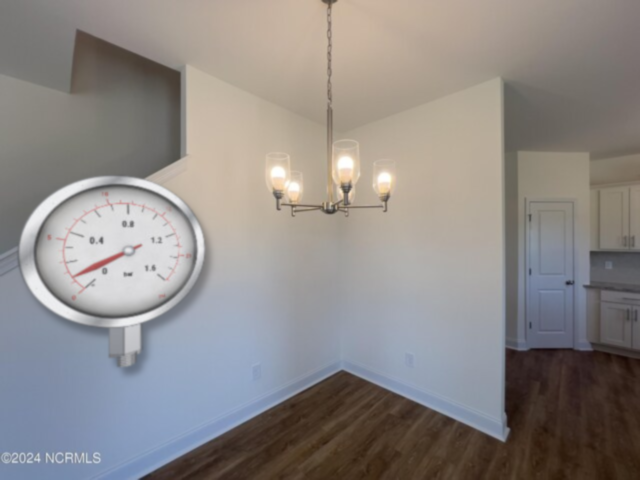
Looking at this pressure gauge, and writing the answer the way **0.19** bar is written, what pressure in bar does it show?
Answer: **0.1** bar
